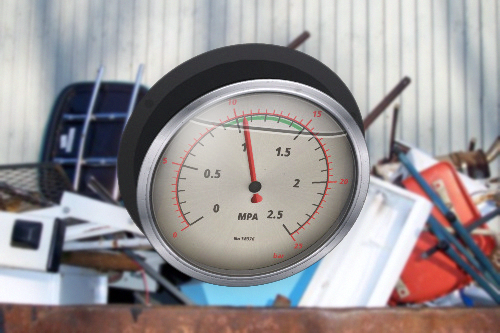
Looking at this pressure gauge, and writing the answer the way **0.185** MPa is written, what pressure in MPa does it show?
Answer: **1.05** MPa
